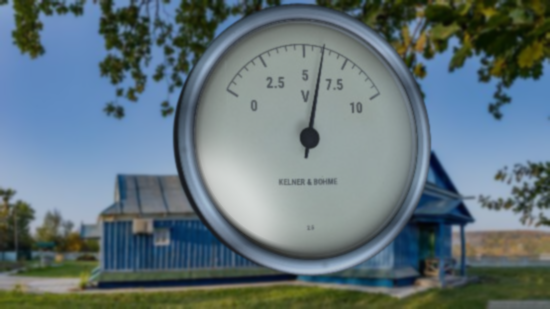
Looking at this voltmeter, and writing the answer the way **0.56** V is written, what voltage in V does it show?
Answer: **6** V
